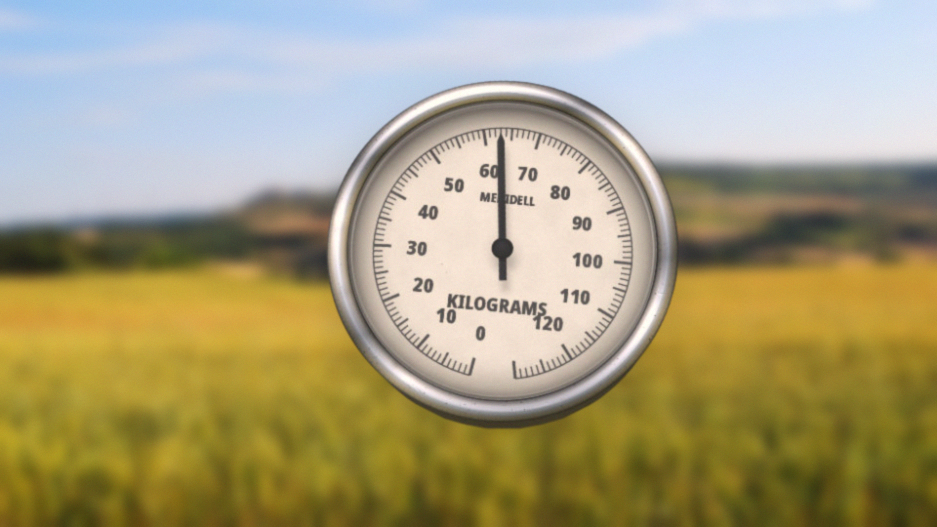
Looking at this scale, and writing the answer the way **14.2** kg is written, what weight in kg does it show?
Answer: **63** kg
